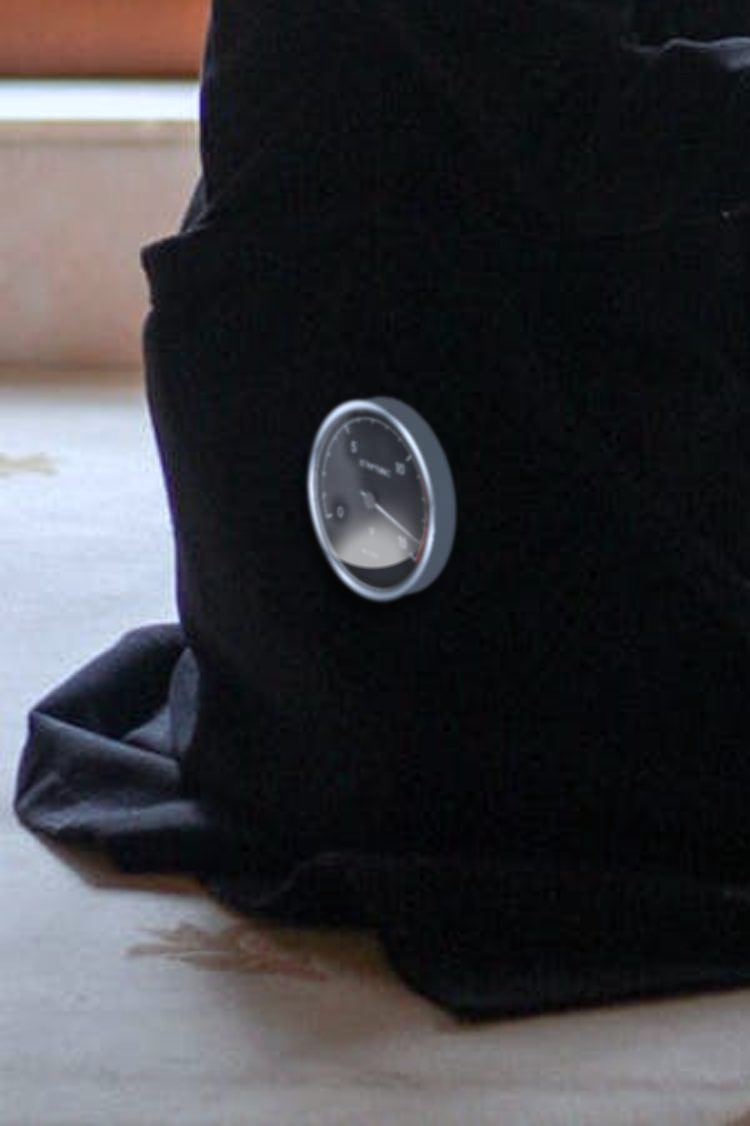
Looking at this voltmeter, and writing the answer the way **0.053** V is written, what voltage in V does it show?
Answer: **14** V
